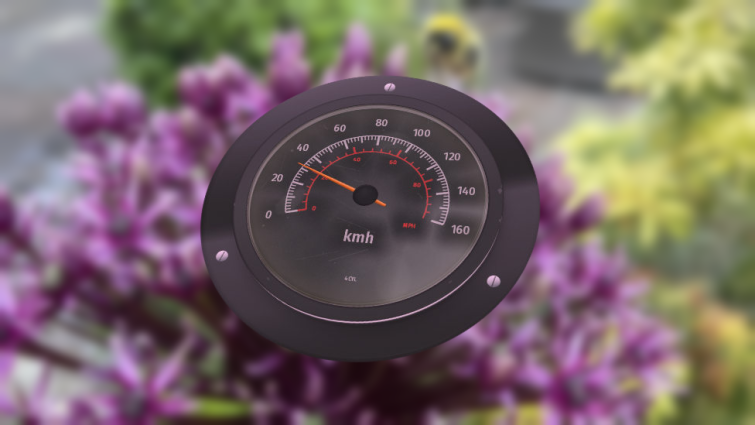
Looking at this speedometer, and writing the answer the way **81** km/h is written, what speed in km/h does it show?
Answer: **30** km/h
